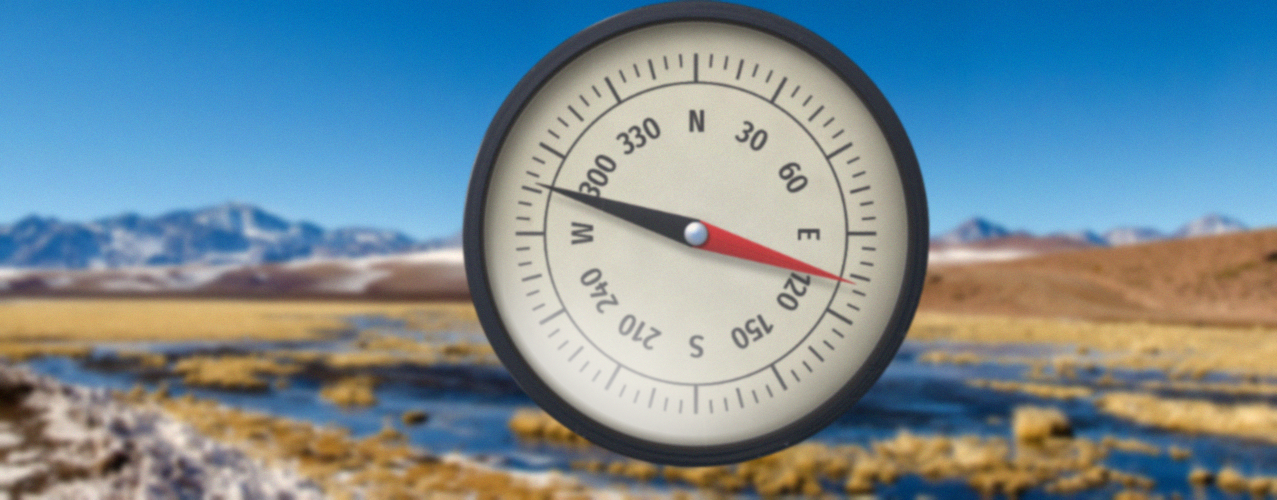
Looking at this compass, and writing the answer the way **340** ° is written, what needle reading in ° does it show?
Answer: **107.5** °
